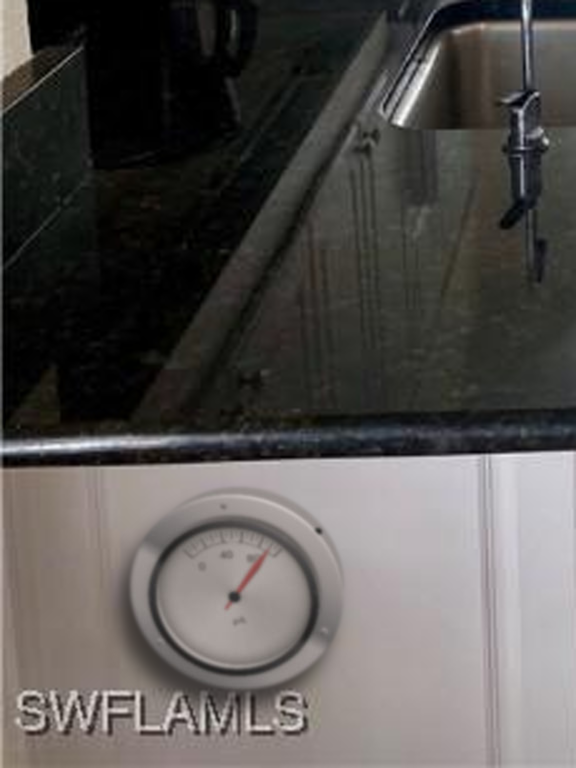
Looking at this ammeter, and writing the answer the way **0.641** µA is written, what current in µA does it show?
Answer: **90** µA
